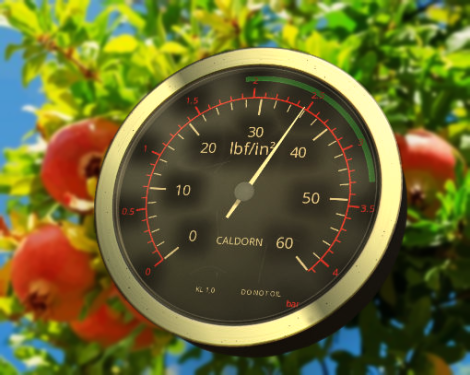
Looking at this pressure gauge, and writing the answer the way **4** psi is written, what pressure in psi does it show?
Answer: **36** psi
